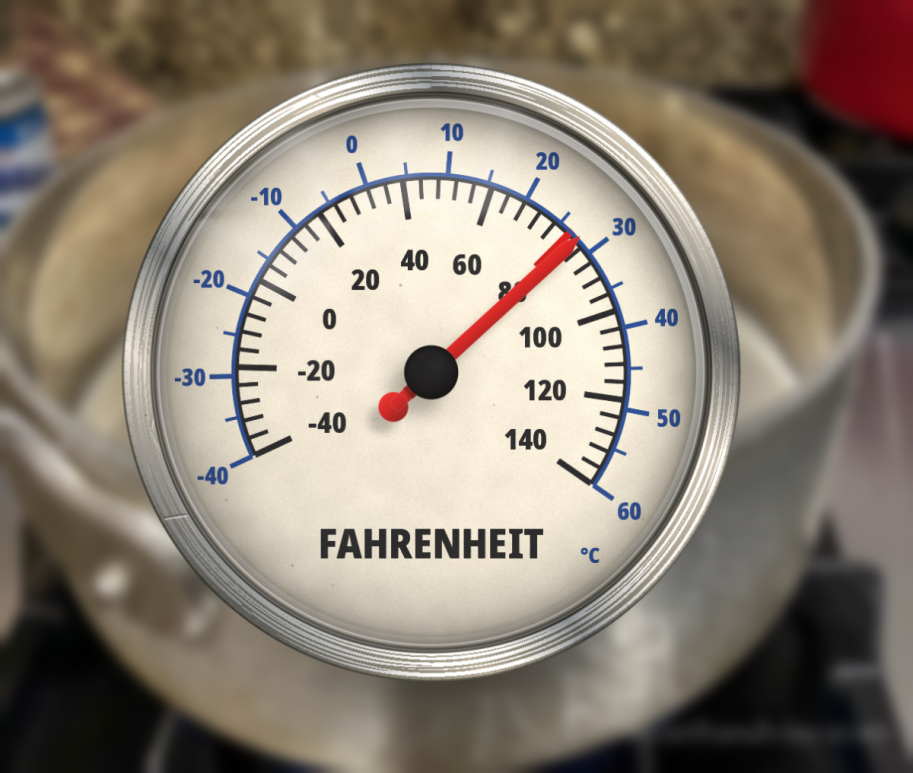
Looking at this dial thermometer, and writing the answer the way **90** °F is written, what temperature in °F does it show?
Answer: **82** °F
